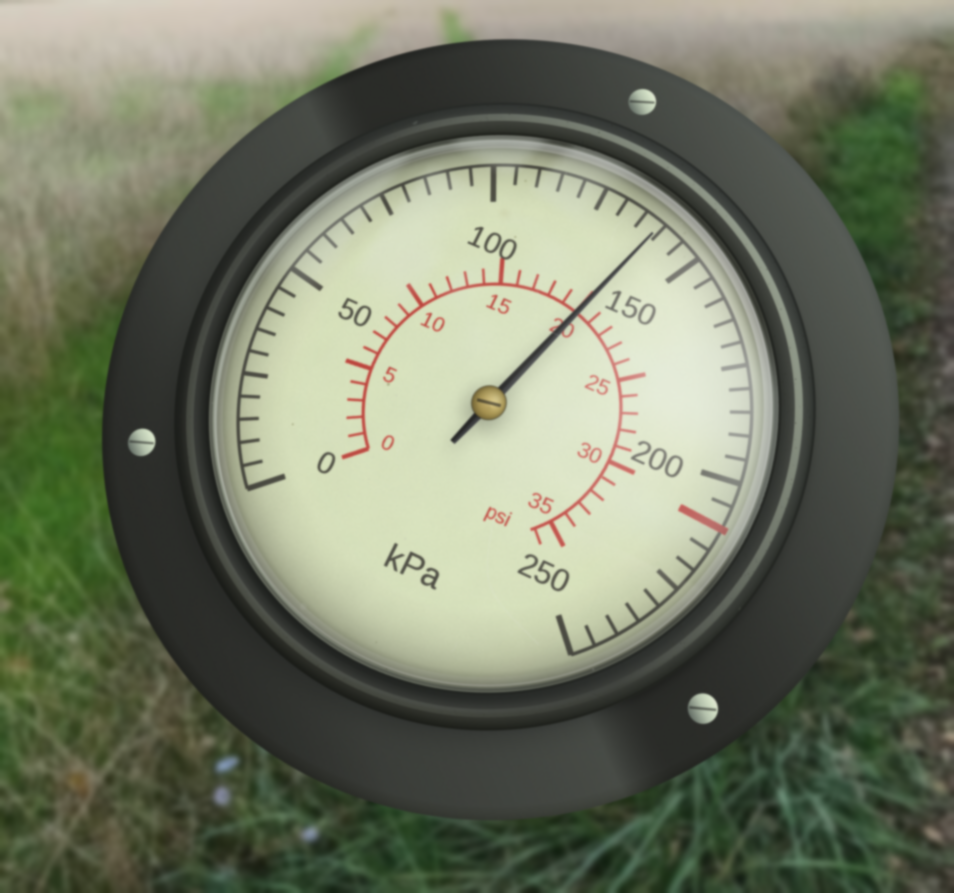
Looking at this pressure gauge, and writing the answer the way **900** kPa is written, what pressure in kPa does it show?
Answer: **140** kPa
